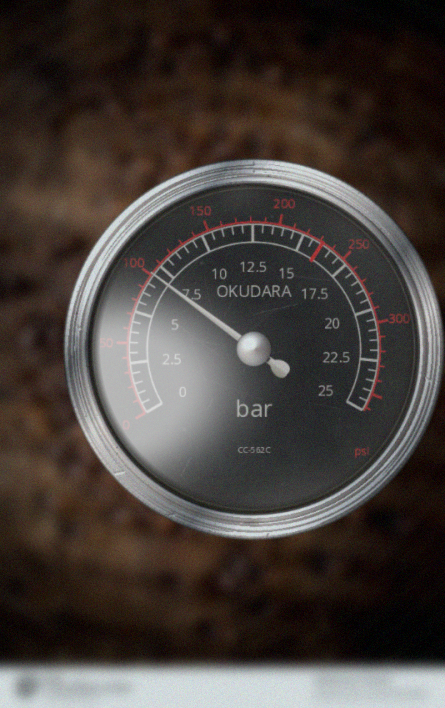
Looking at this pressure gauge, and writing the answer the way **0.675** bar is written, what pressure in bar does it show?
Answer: **7** bar
